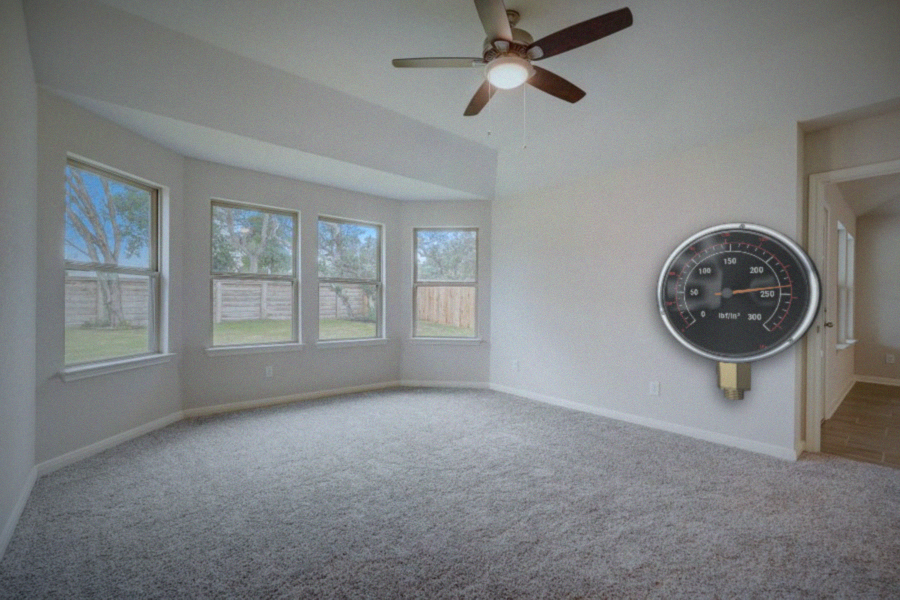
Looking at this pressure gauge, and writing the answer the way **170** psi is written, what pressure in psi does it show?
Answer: **240** psi
